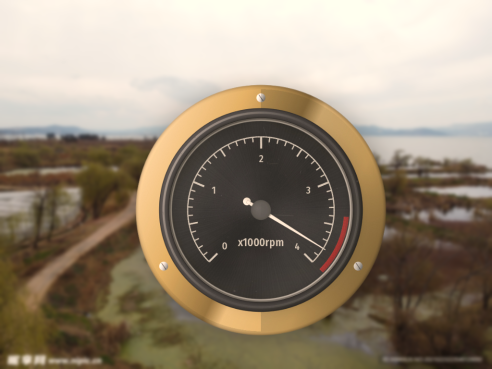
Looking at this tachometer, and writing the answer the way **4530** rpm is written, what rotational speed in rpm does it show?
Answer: **3800** rpm
